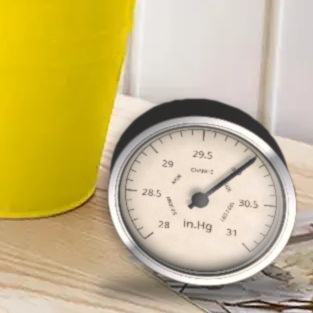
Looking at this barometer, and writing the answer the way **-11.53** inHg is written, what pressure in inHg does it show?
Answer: **30** inHg
